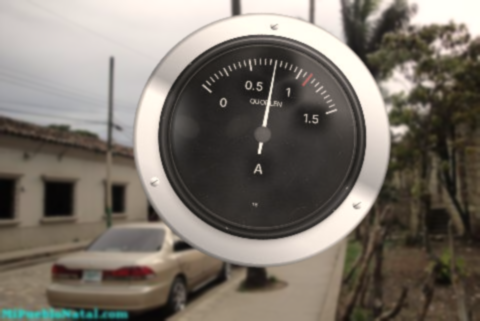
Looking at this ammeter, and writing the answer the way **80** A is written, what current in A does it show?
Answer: **0.75** A
